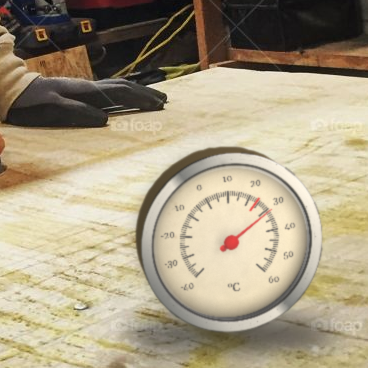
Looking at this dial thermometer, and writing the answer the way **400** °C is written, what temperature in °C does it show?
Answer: **30** °C
